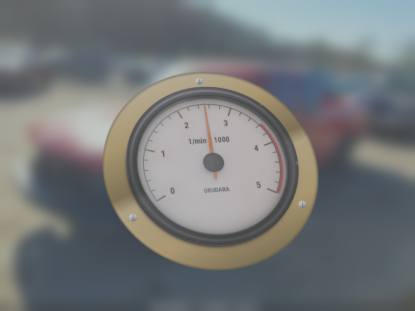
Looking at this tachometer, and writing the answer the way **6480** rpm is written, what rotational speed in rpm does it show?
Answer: **2500** rpm
